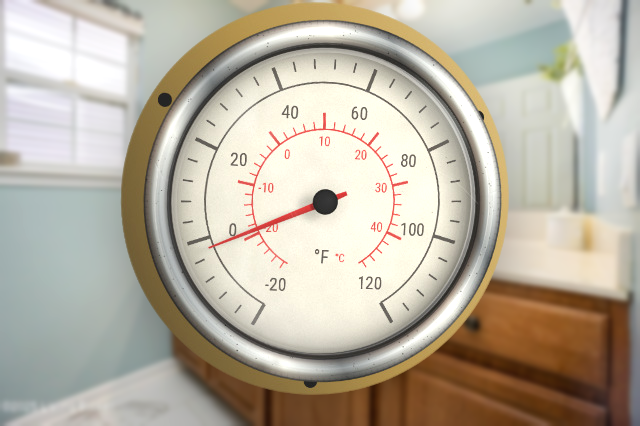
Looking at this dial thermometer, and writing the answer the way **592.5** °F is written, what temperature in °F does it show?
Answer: **-2** °F
